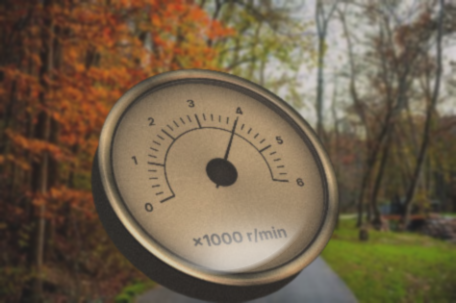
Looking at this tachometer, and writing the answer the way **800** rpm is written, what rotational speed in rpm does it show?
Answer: **4000** rpm
